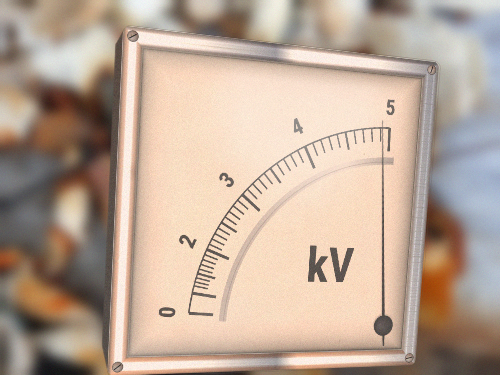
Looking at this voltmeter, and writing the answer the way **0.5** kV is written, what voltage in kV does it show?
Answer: **4.9** kV
